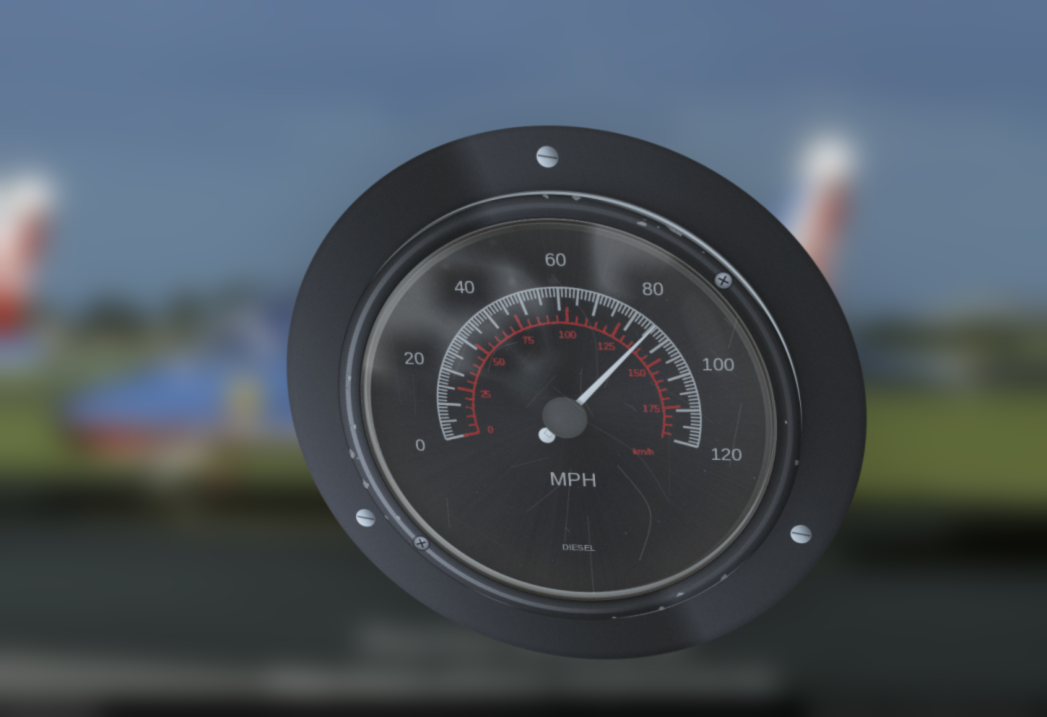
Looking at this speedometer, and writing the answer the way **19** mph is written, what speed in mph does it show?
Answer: **85** mph
